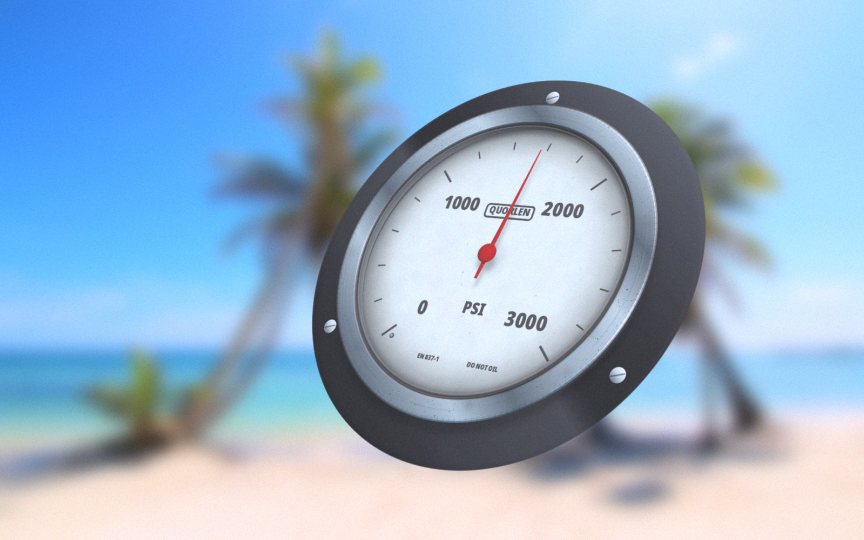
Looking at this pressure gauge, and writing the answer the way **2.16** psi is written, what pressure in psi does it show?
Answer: **1600** psi
